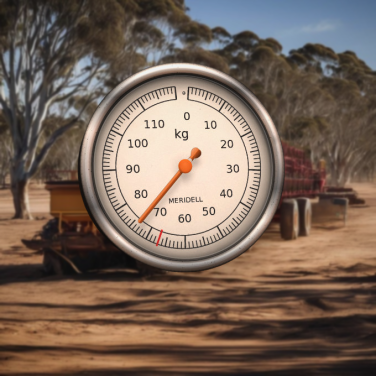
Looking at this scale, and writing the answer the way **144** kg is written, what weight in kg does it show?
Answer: **74** kg
